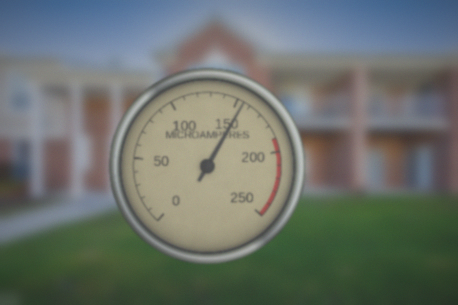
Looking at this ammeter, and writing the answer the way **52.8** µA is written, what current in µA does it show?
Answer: **155** µA
